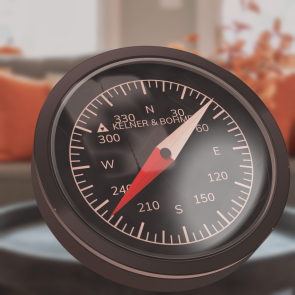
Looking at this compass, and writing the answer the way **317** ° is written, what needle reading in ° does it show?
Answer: **230** °
